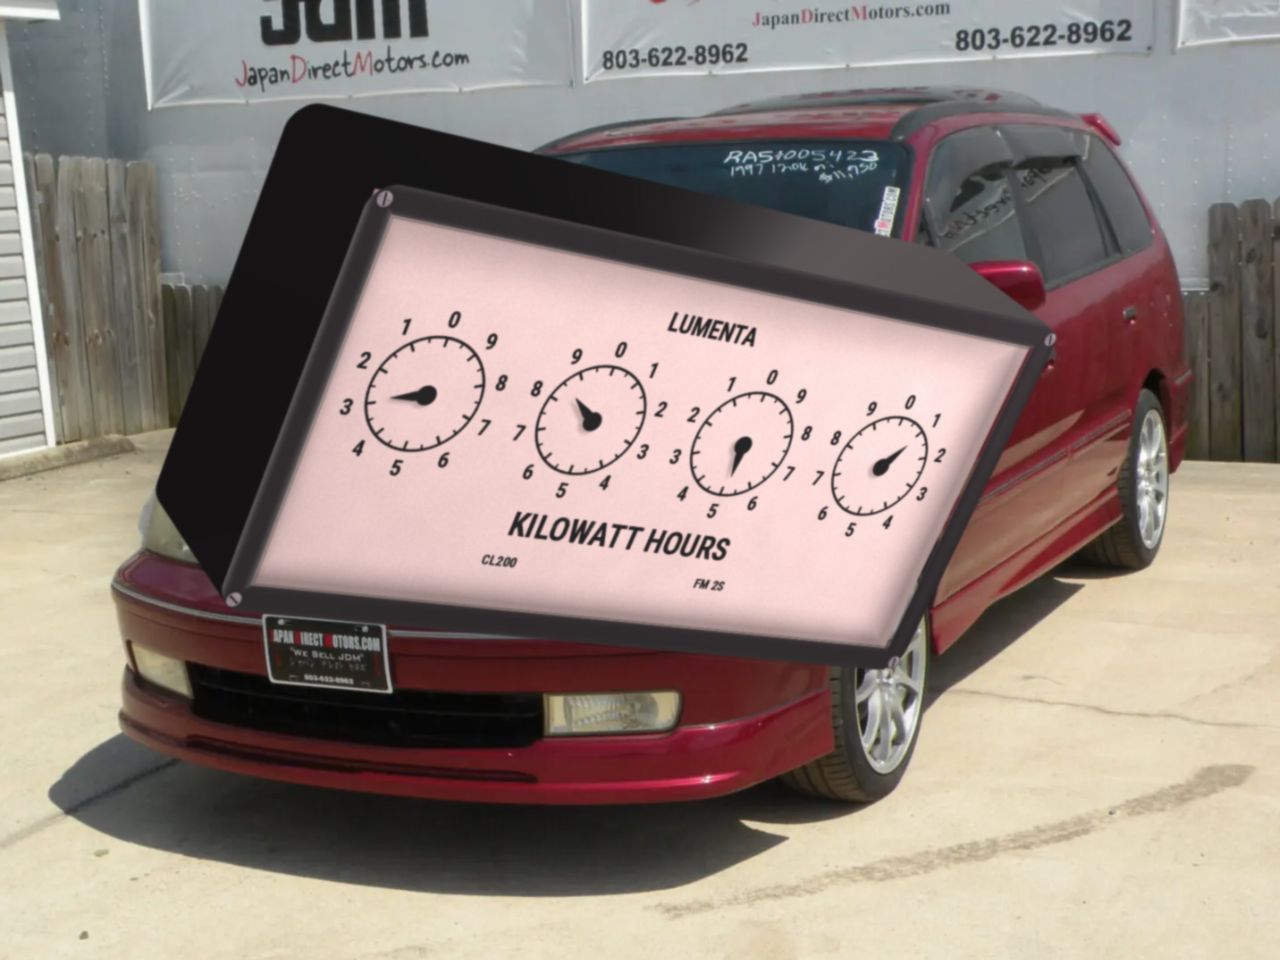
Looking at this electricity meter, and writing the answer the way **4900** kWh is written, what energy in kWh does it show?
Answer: **2851** kWh
